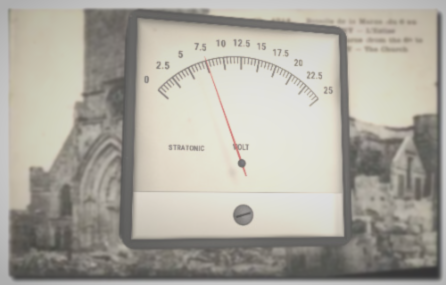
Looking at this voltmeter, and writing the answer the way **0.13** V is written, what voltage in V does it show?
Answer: **7.5** V
